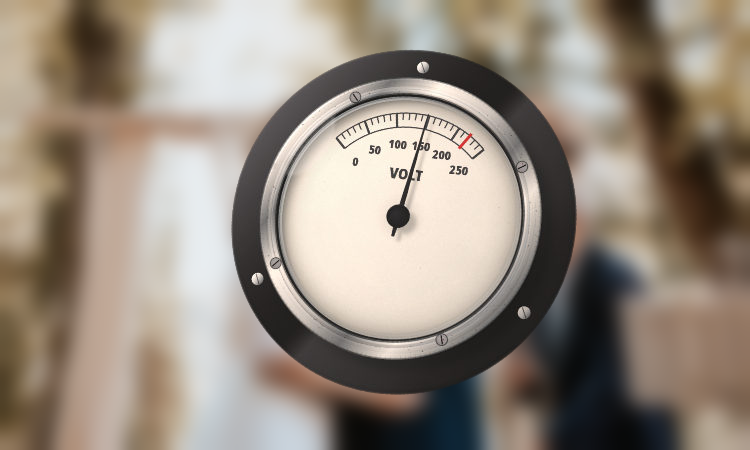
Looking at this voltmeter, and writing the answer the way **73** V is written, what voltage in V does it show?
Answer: **150** V
